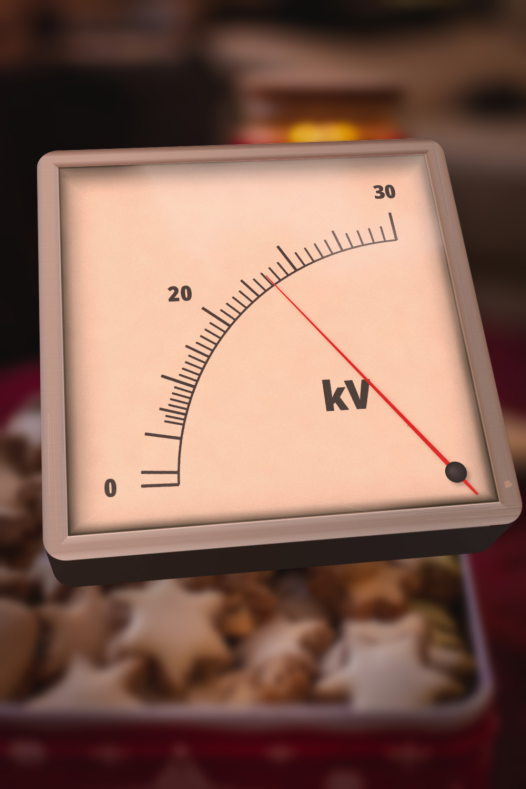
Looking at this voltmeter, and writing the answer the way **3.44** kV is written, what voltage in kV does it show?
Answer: **23.5** kV
